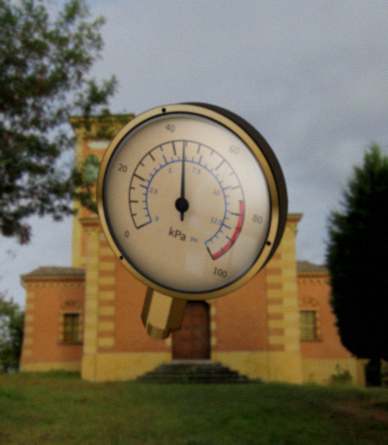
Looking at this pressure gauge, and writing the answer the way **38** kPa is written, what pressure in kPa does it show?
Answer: **45** kPa
